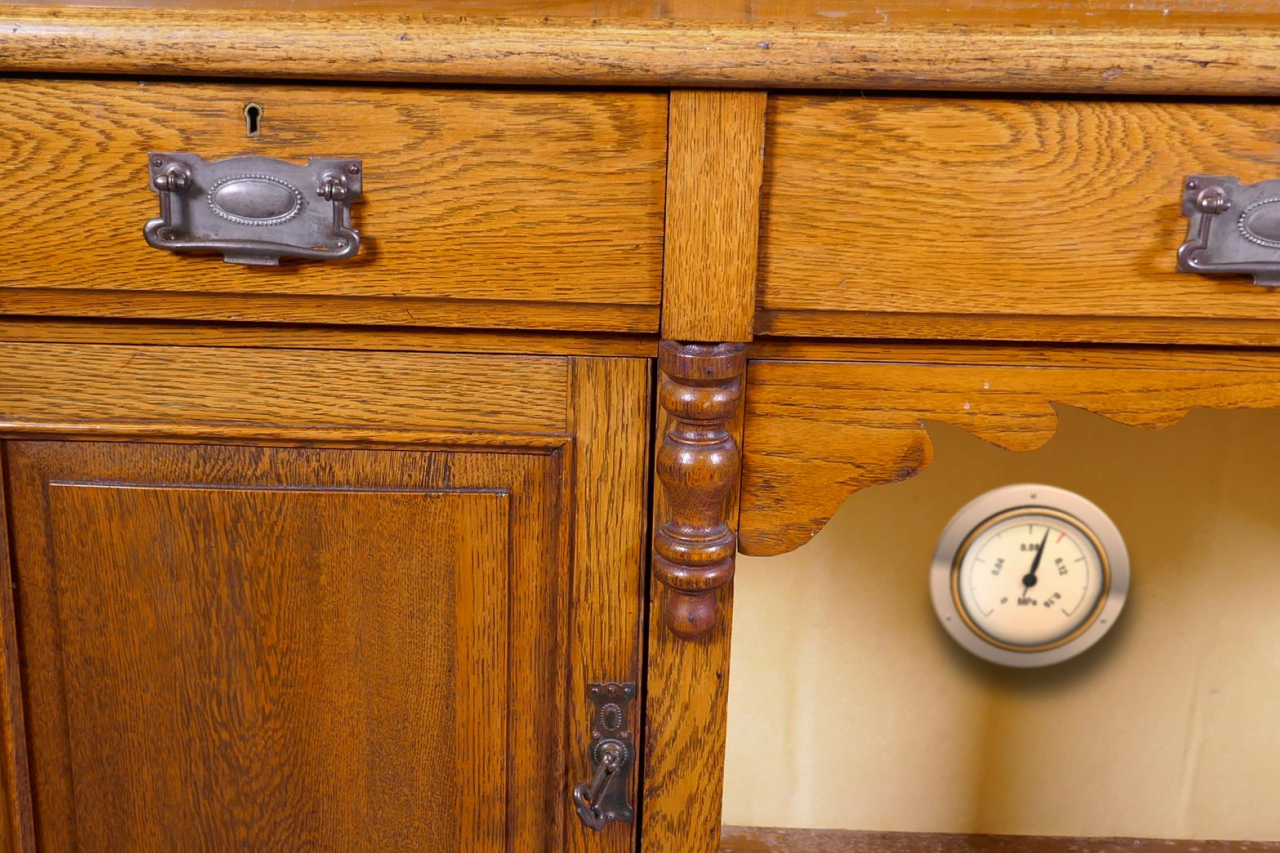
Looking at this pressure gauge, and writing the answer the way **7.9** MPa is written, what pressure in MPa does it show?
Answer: **0.09** MPa
